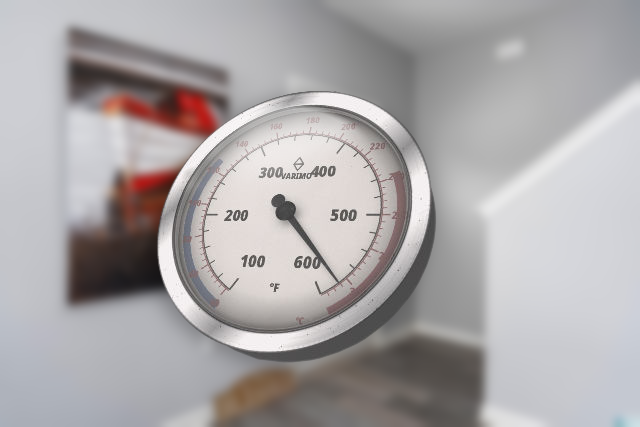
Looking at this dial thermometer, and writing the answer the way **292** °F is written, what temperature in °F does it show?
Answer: **580** °F
